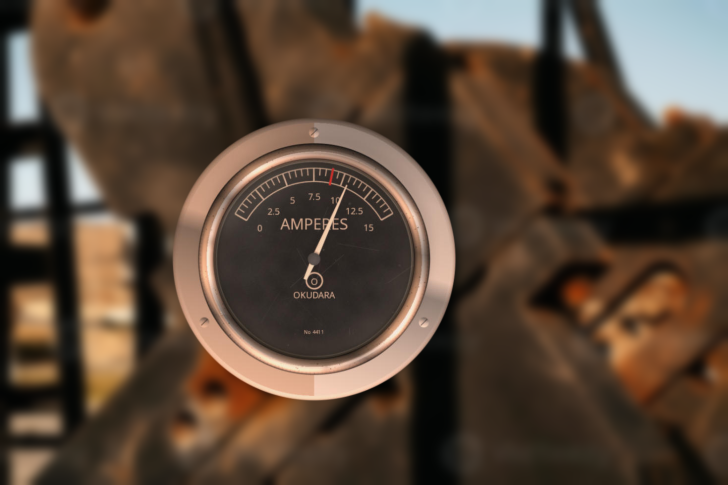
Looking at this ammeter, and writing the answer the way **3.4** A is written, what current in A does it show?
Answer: **10.5** A
